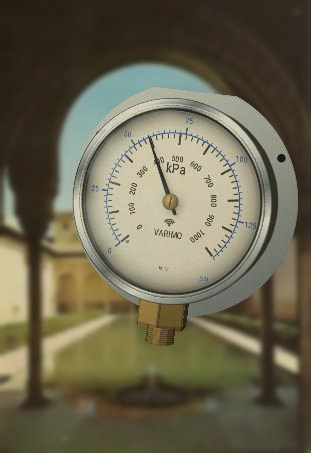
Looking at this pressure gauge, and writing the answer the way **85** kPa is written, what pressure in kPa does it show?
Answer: **400** kPa
